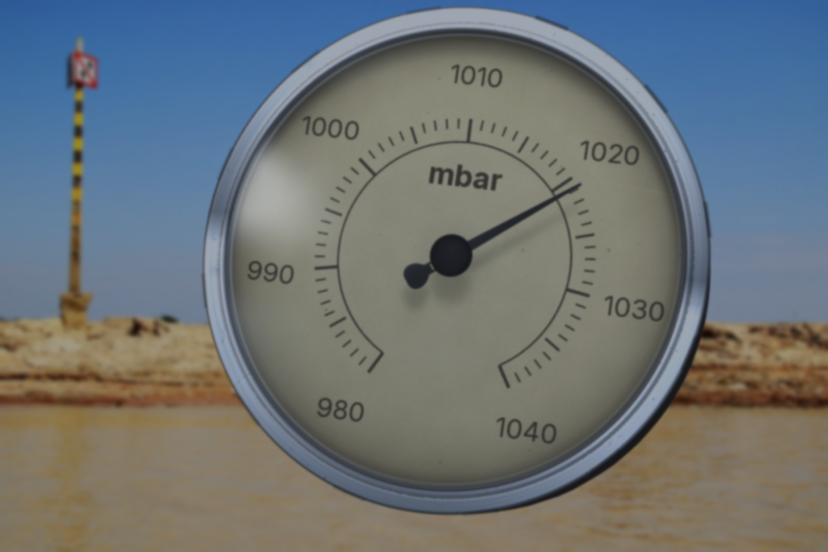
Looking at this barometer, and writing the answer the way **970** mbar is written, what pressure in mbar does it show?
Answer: **1021** mbar
